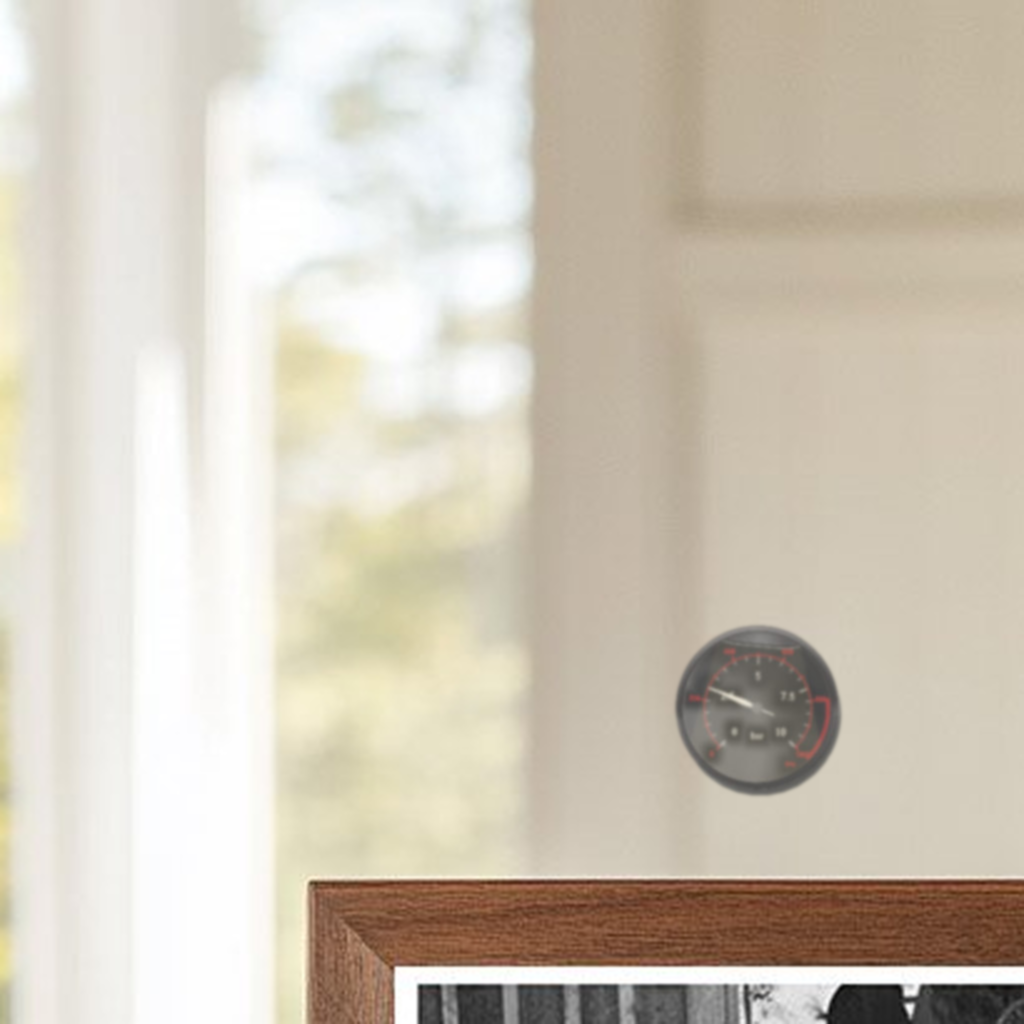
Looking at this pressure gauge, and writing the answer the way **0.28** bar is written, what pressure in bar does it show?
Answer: **2.5** bar
